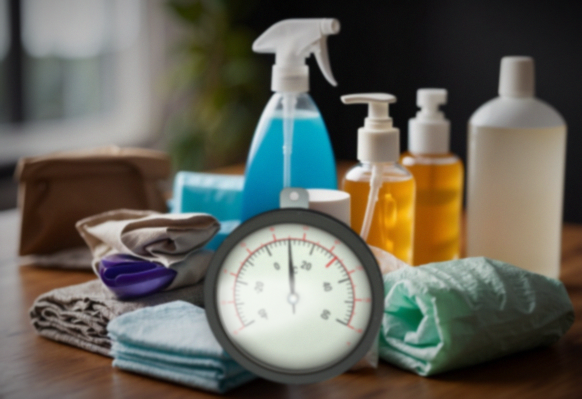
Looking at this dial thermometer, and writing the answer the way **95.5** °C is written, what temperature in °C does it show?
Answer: **10** °C
